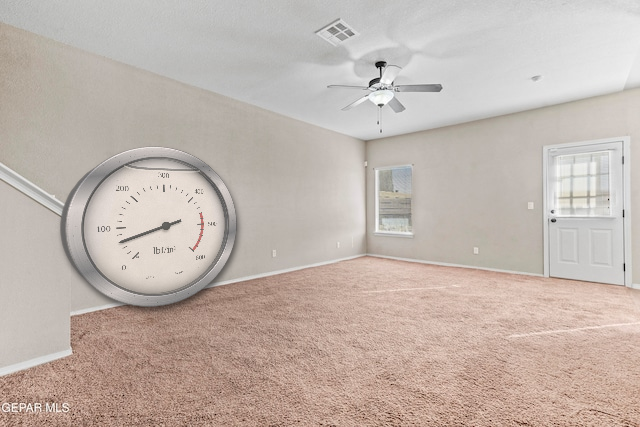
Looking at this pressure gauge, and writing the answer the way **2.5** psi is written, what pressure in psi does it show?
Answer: **60** psi
